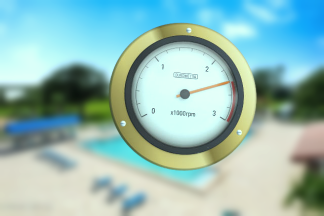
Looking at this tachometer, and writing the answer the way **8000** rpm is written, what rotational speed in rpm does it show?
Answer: **2400** rpm
